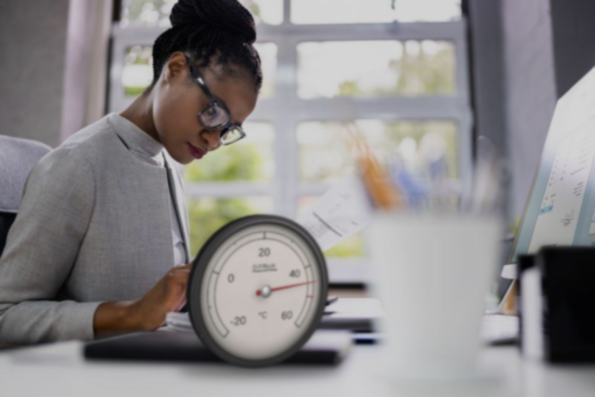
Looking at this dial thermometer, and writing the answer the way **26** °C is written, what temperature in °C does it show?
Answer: **45** °C
